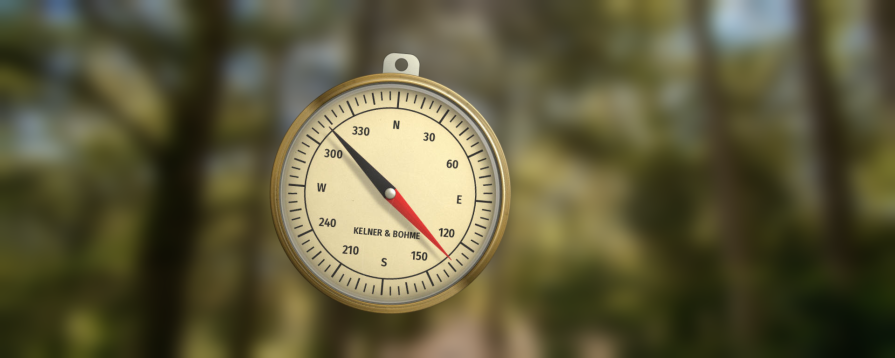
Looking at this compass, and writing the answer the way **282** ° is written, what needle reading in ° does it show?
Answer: **132.5** °
